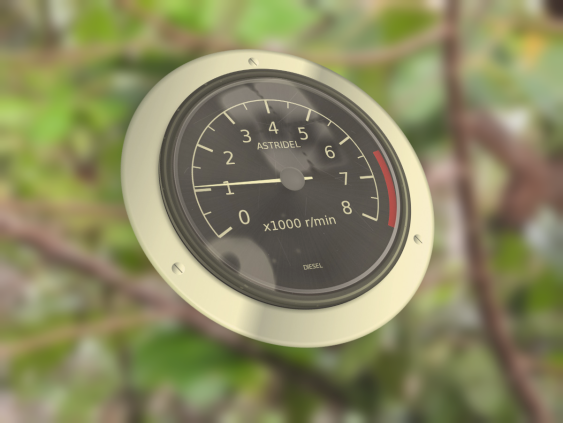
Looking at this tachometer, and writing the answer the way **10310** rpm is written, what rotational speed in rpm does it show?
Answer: **1000** rpm
